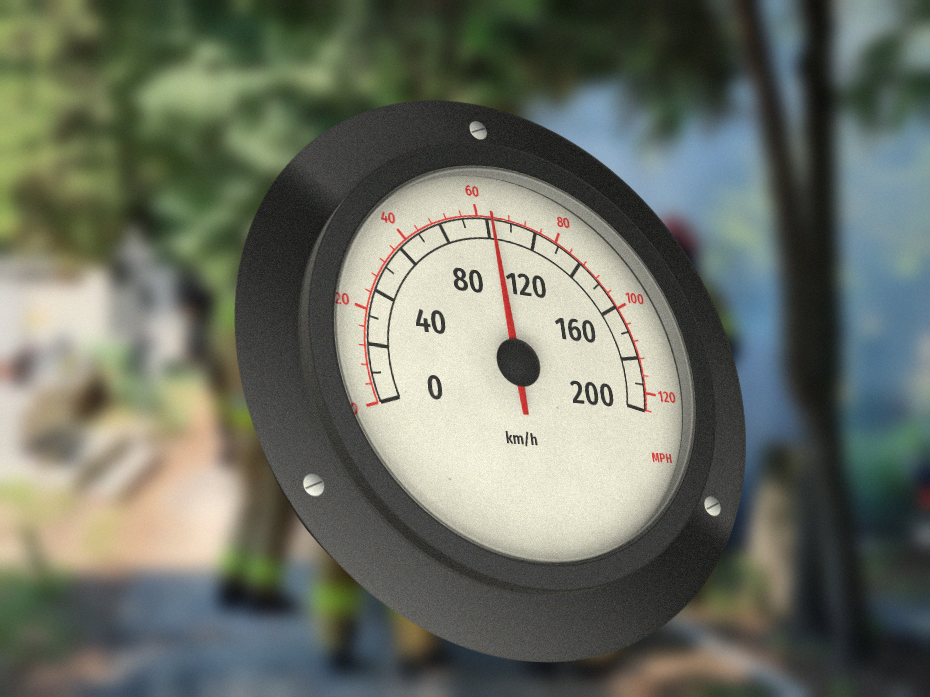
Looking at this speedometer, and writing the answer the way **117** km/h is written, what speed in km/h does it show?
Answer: **100** km/h
